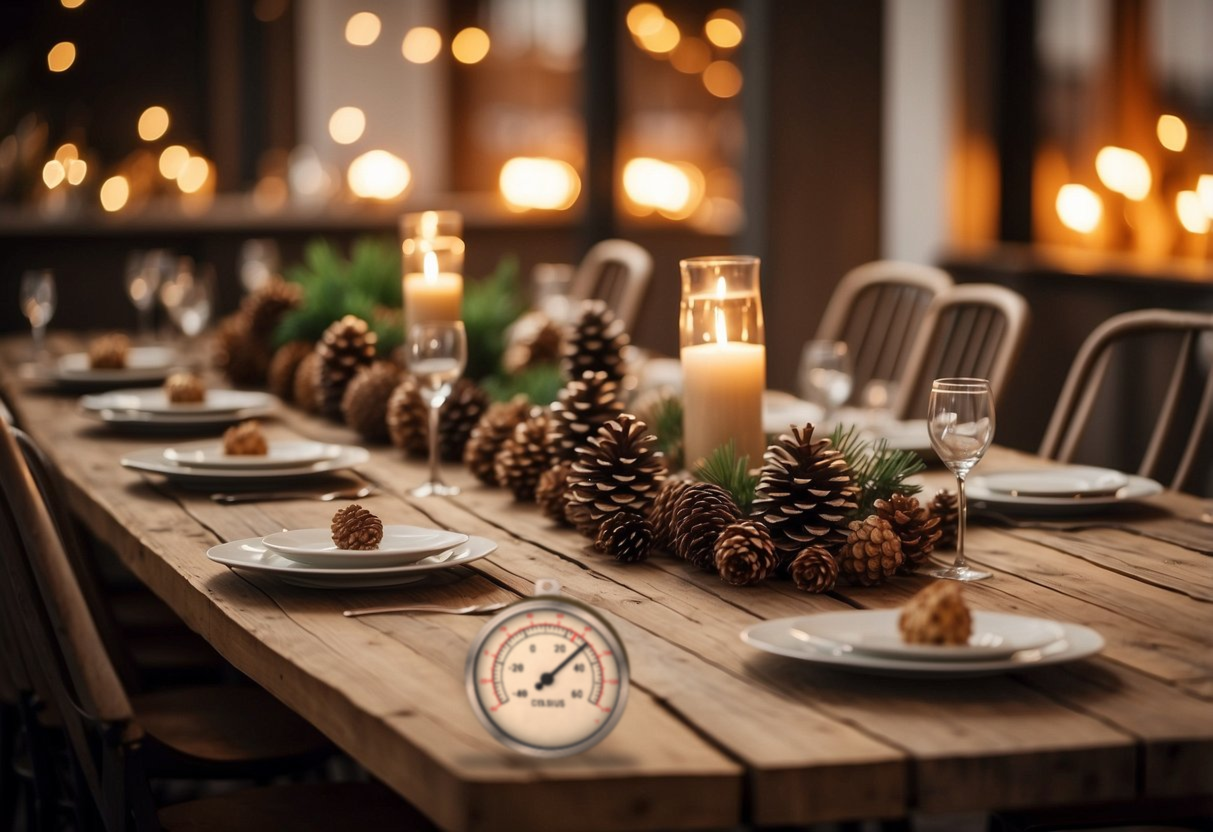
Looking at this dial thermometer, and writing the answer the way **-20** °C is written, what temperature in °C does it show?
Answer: **30** °C
